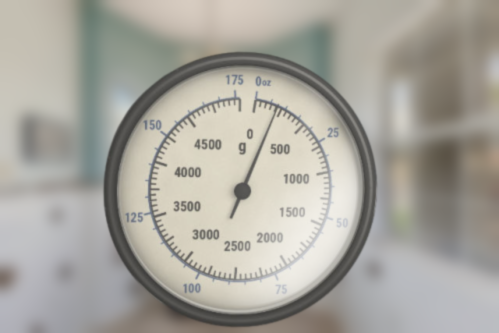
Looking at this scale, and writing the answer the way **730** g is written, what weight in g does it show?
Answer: **200** g
